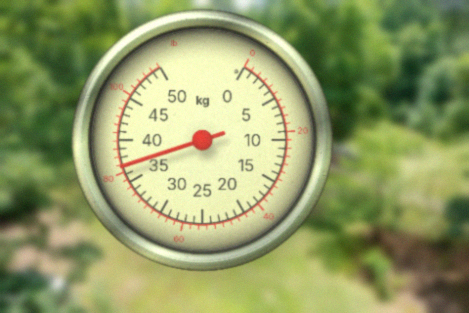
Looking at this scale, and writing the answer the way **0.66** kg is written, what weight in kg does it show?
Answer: **37** kg
